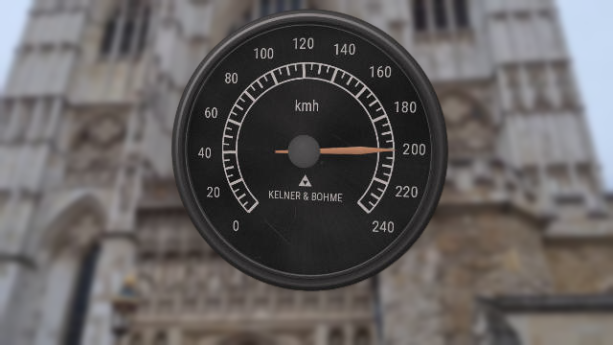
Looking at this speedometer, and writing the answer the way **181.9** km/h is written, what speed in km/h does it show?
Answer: **200** km/h
